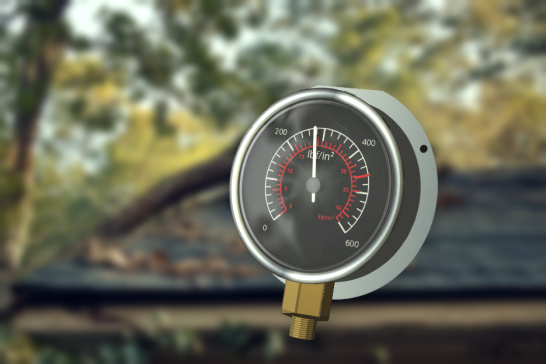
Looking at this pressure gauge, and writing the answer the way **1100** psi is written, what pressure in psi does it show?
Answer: **280** psi
